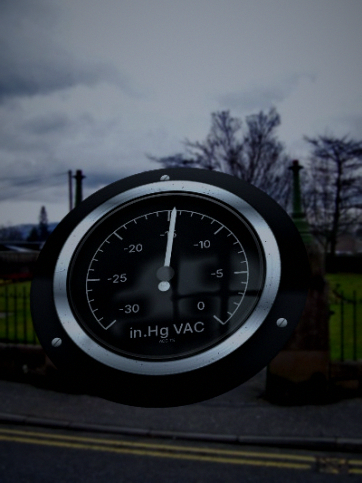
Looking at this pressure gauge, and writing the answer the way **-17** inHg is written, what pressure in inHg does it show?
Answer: **-14.5** inHg
